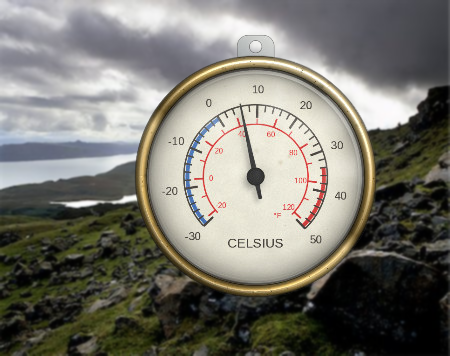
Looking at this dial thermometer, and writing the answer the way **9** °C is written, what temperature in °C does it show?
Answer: **6** °C
